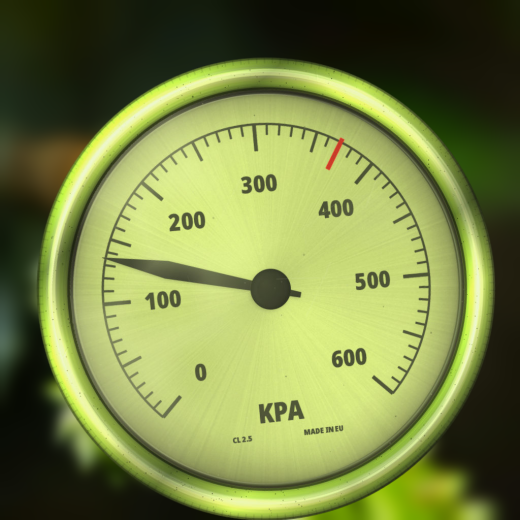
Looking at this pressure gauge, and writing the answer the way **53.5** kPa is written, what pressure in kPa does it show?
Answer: **135** kPa
